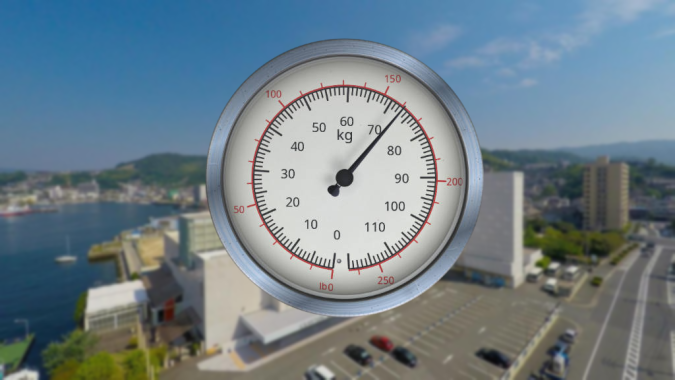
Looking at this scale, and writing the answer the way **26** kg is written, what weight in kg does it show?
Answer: **73** kg
